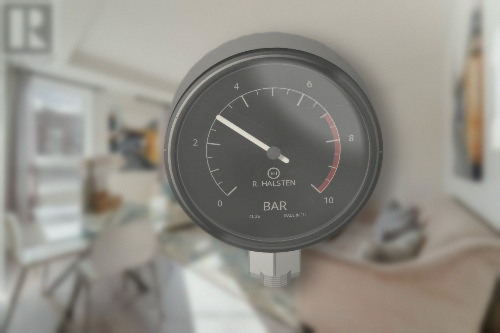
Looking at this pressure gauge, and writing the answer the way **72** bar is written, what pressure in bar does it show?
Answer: **3** bar
